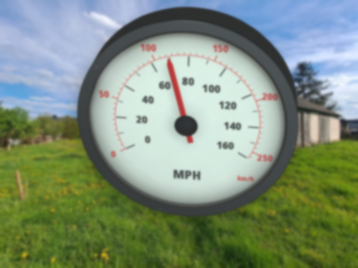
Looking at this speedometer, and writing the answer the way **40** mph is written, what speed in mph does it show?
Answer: **70** mph
